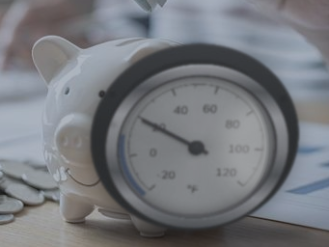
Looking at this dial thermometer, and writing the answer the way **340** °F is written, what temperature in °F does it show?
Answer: **20** °F
